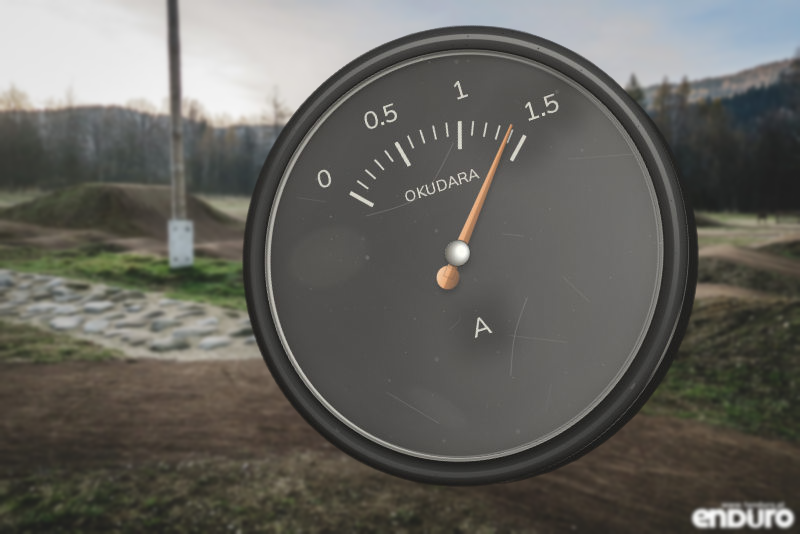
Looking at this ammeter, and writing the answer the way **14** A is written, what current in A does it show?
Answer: **1.4** A
